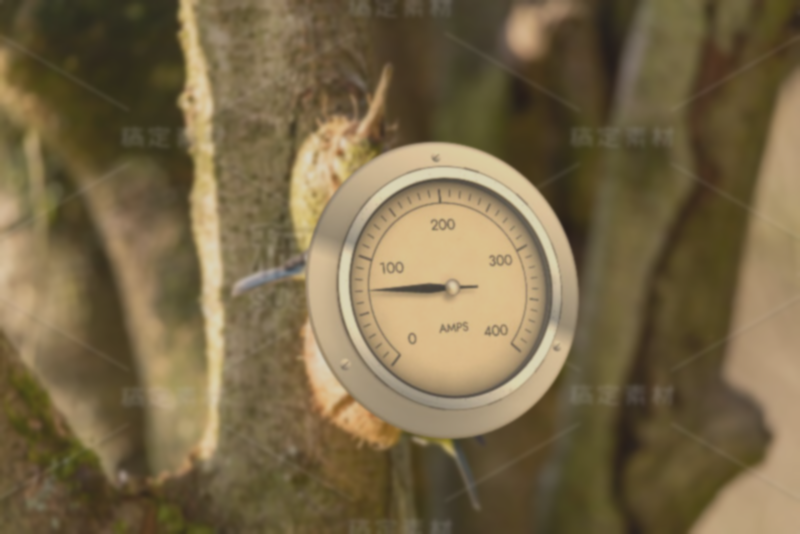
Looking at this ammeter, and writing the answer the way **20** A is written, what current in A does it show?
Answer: **70** A
